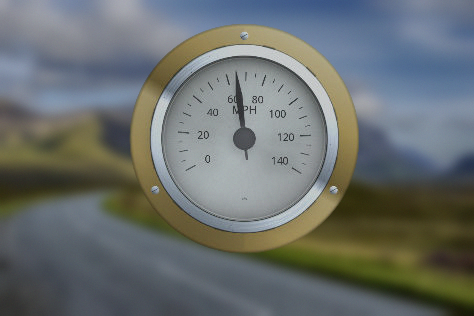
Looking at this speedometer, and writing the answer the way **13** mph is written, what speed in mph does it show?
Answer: **65** mph
